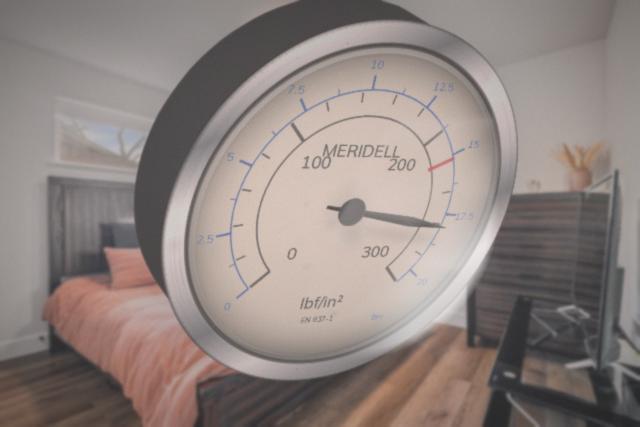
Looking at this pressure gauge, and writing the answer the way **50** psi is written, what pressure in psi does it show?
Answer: **260** psi
